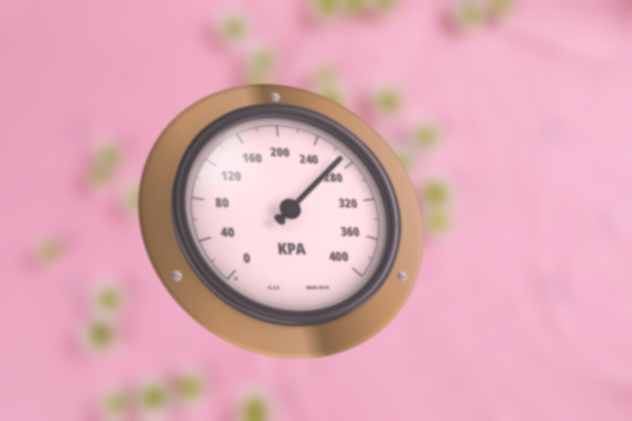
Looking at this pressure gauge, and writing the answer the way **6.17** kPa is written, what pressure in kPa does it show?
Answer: **270** kPa
